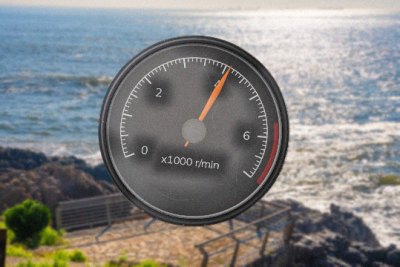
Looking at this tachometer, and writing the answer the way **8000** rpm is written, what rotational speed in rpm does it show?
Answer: **4100** rpm
